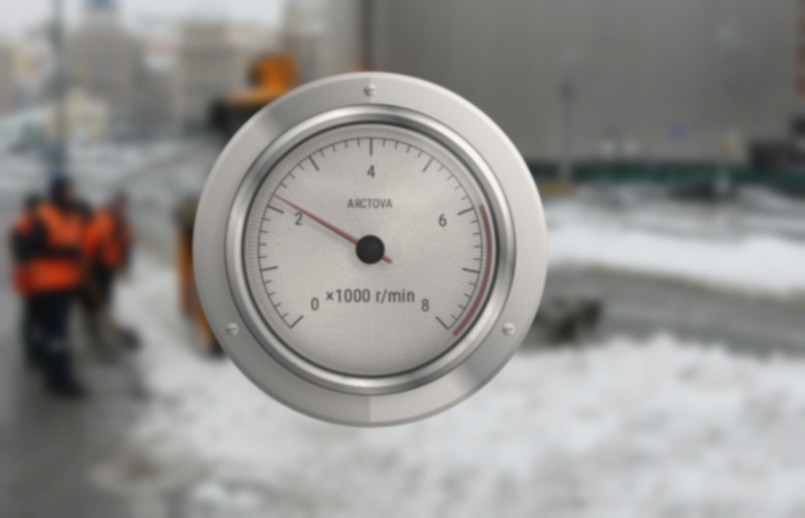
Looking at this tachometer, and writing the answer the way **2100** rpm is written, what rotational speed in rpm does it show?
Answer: **2200** rpm
